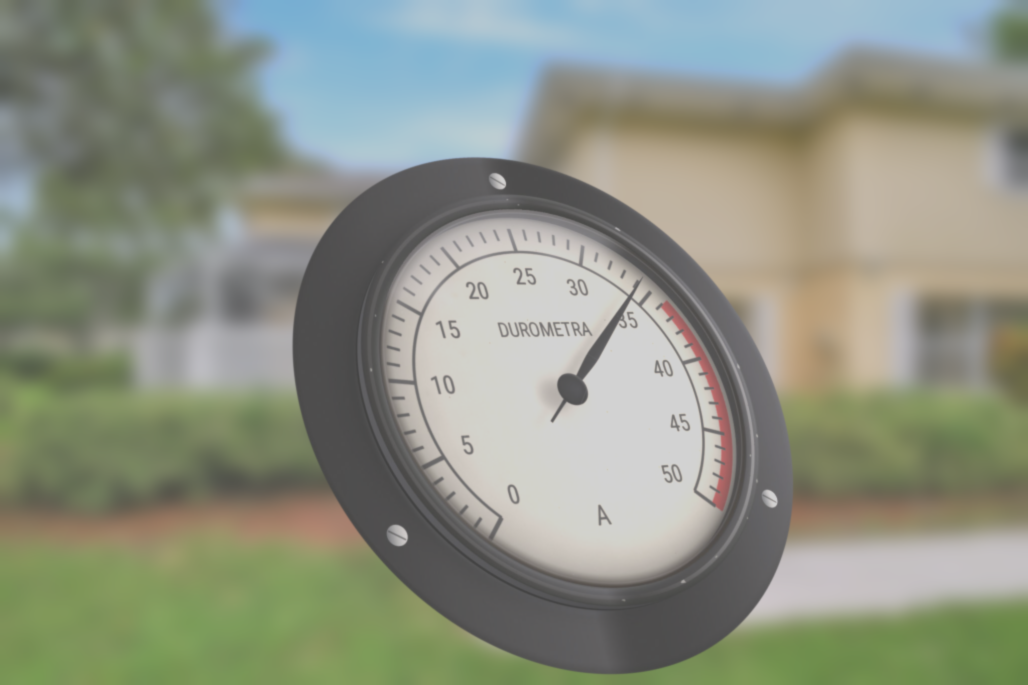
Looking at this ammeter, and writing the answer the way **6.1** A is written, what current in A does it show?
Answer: **34** A
